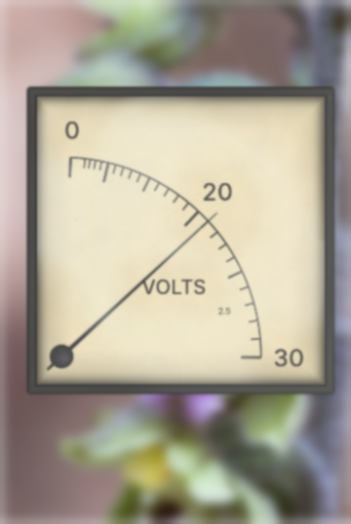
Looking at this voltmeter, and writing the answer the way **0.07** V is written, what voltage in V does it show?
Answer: **21** V
